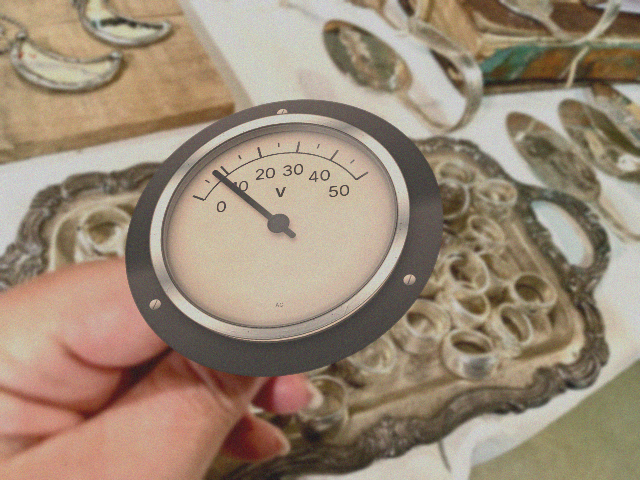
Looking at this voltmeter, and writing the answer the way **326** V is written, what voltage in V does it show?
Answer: **7.5** V
